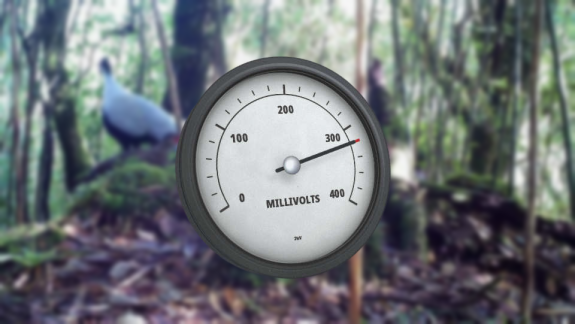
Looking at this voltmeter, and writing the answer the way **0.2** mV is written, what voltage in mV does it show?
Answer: **320** mV
